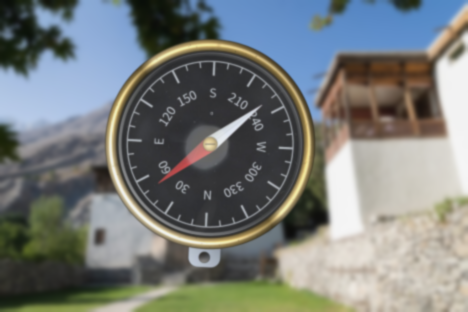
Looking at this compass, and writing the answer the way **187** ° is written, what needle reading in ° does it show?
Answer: **50** °
